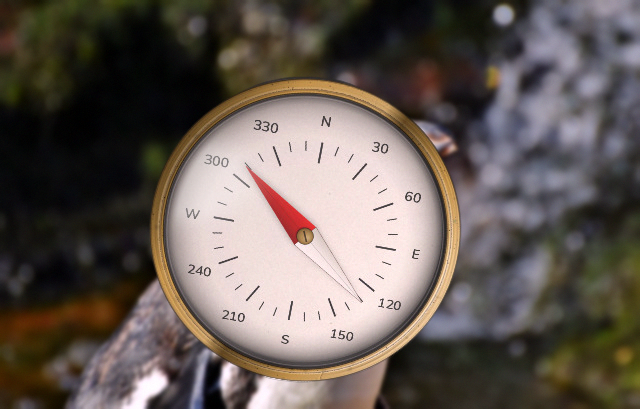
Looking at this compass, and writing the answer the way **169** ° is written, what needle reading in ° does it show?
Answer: **310** °
